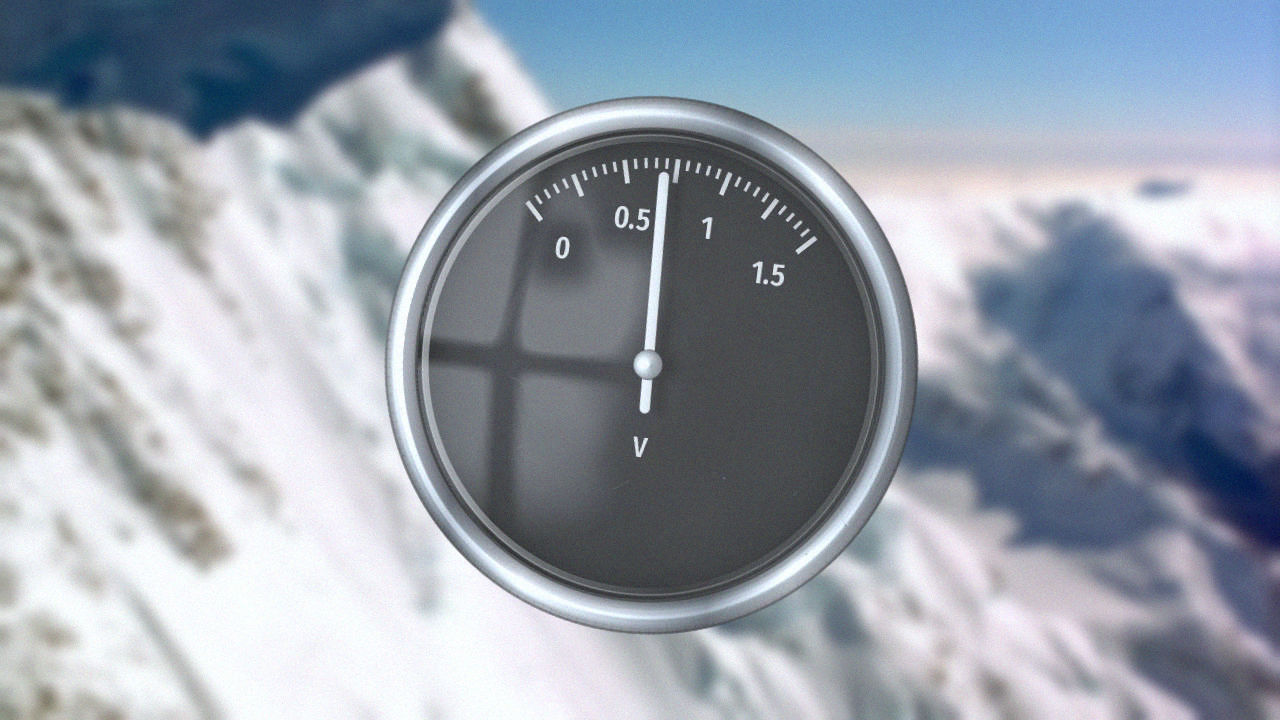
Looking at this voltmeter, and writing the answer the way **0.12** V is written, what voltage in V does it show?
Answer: **0.7** V
